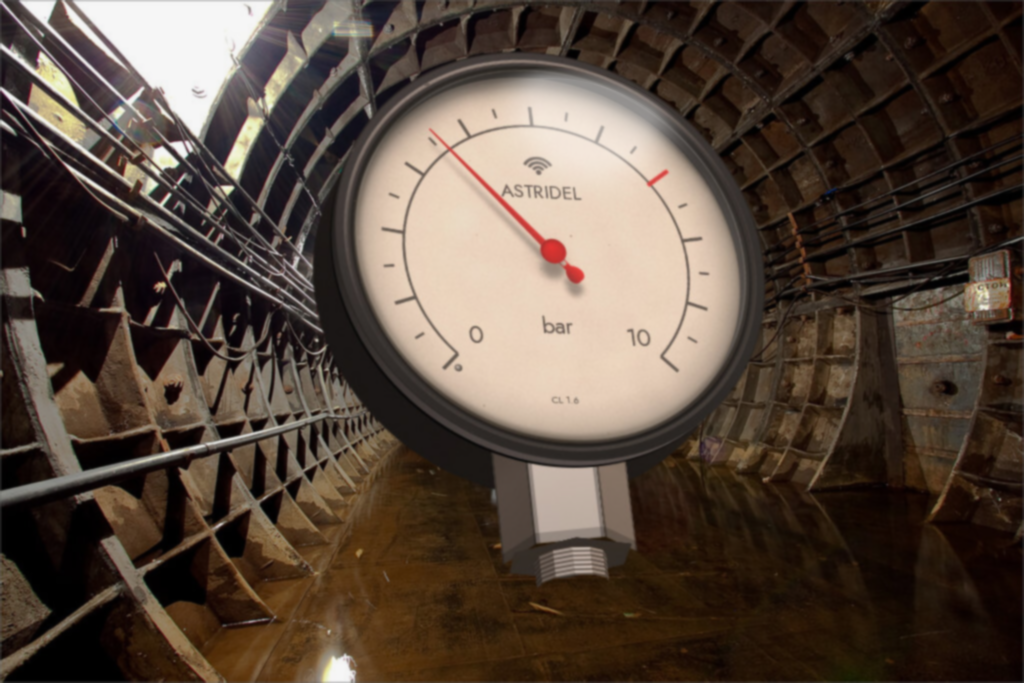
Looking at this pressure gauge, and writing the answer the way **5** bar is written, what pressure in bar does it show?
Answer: **3.5** bar
